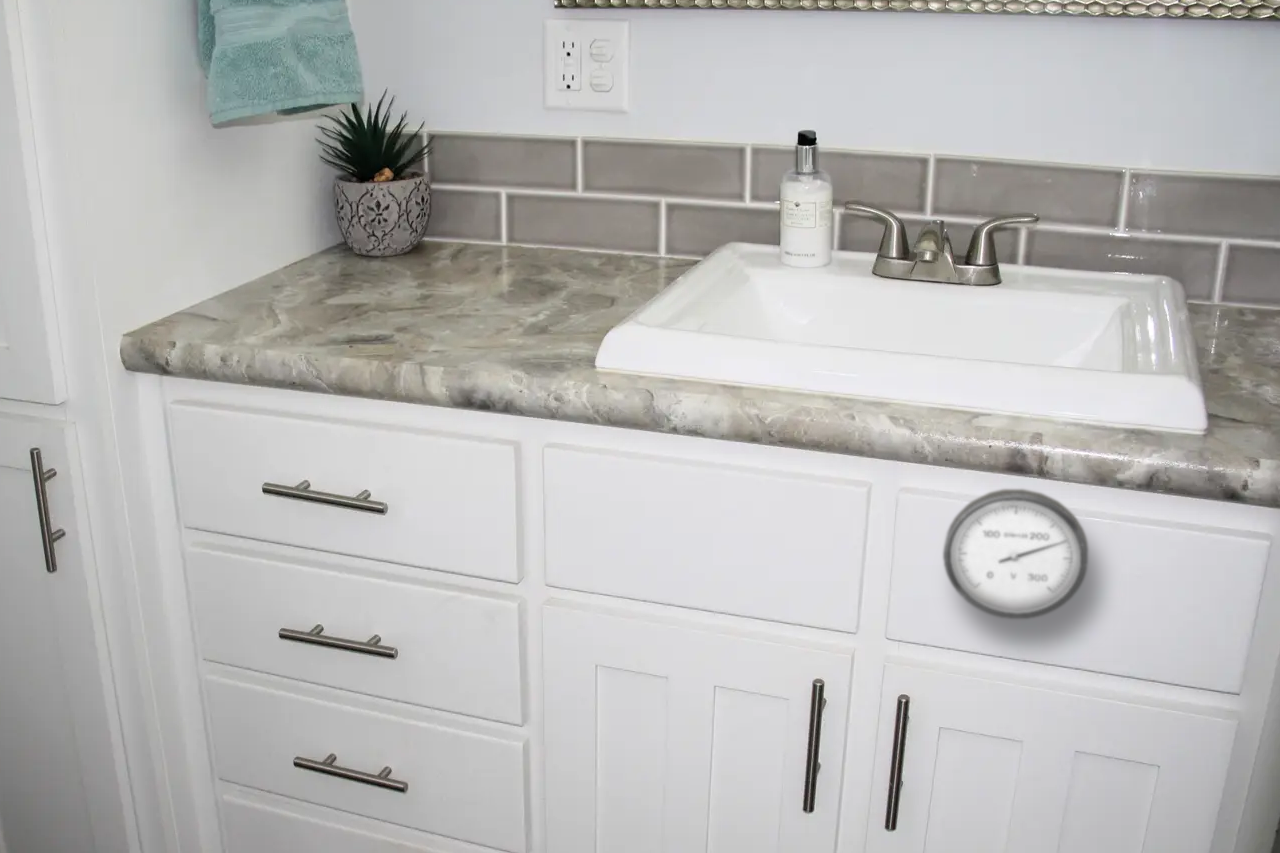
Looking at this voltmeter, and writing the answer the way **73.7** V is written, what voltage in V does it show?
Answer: **225** V
